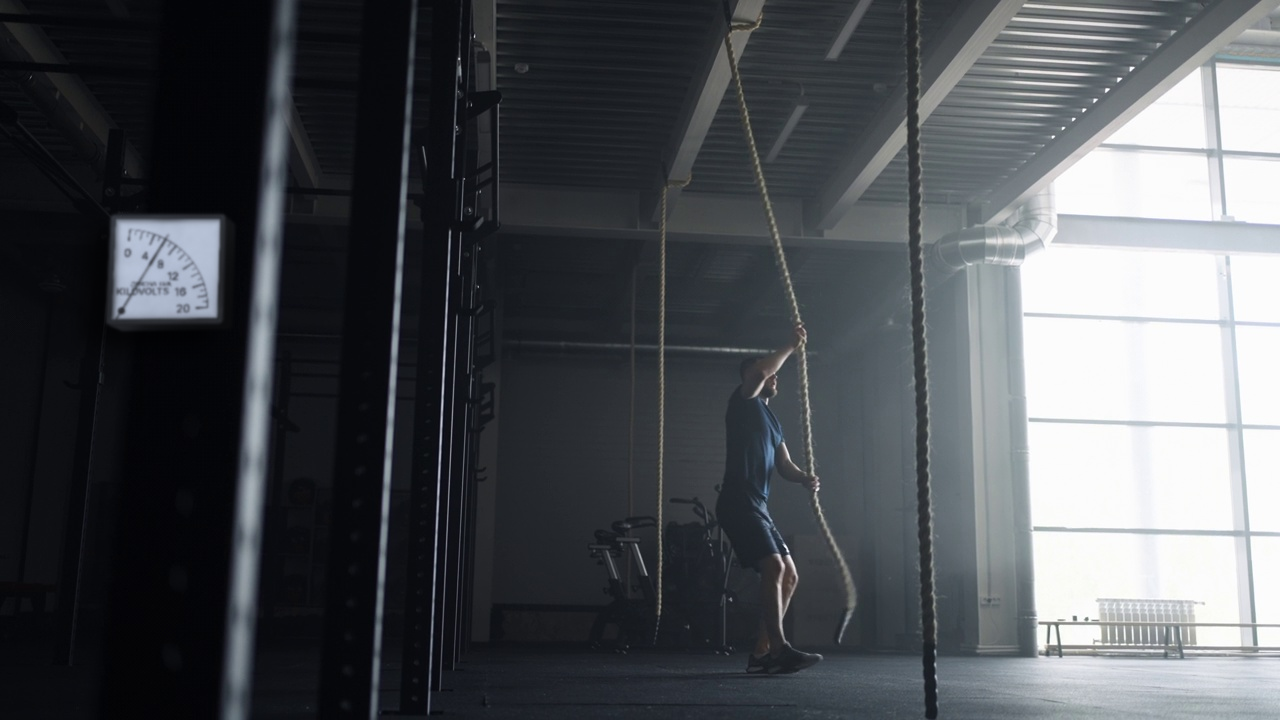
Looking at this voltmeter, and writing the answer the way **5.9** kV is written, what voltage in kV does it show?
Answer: **6** kV
